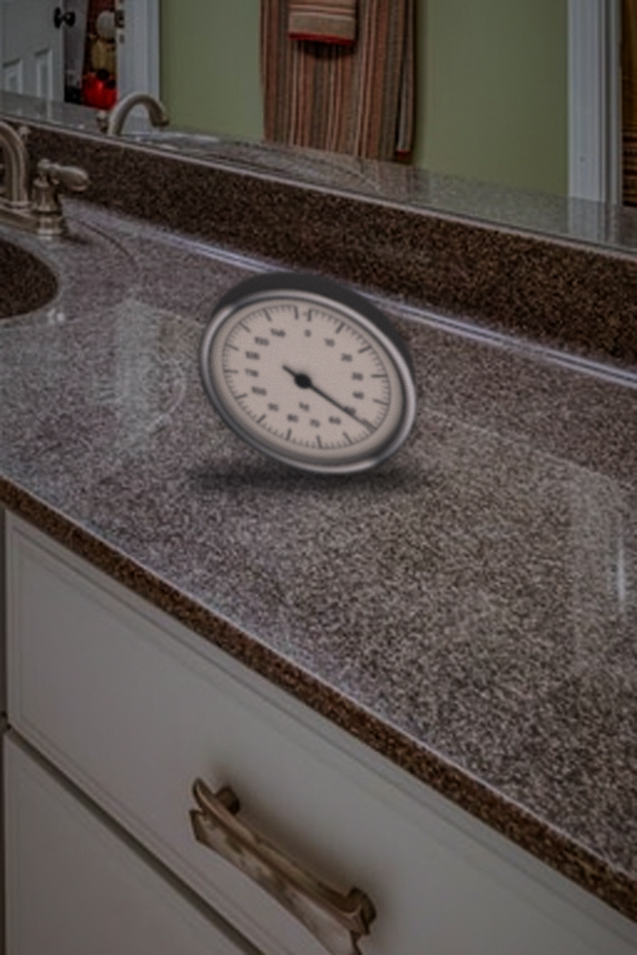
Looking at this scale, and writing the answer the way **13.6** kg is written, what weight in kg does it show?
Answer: **50** kg
